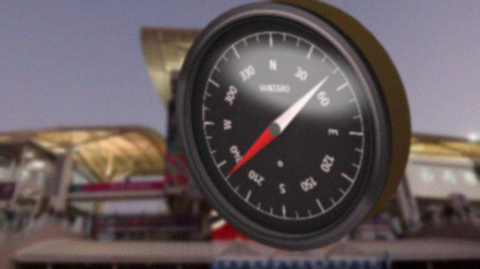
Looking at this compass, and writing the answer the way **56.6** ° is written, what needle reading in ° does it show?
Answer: **230** °
